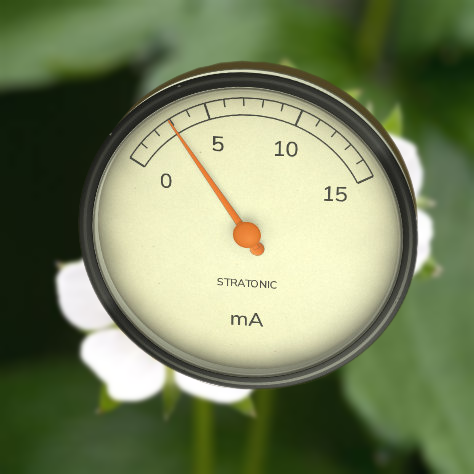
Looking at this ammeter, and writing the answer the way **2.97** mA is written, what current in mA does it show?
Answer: **3** mA
